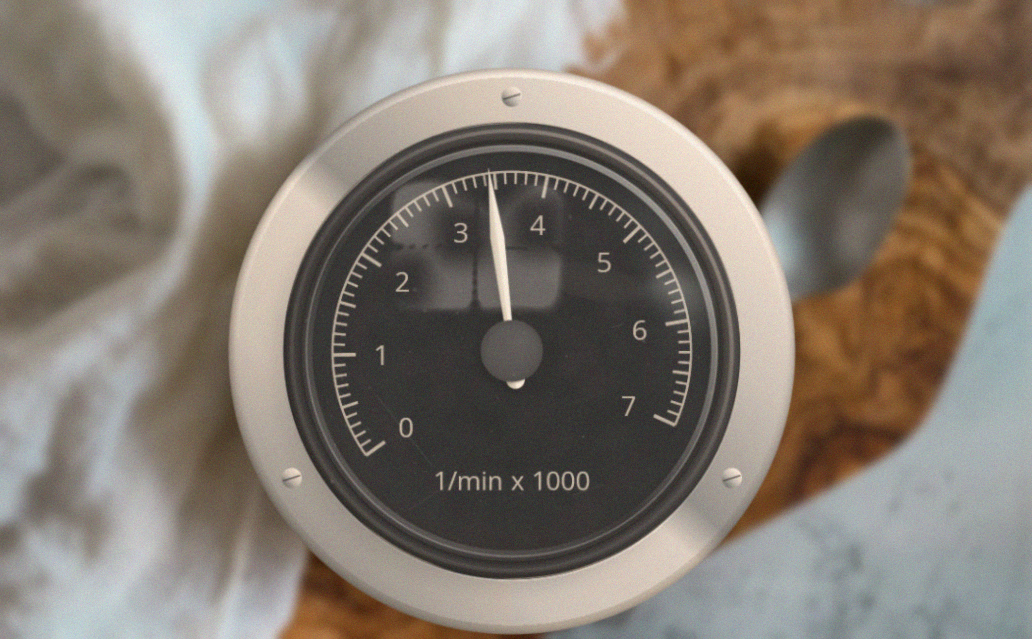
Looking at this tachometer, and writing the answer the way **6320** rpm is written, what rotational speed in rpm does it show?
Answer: **3450** rpm
